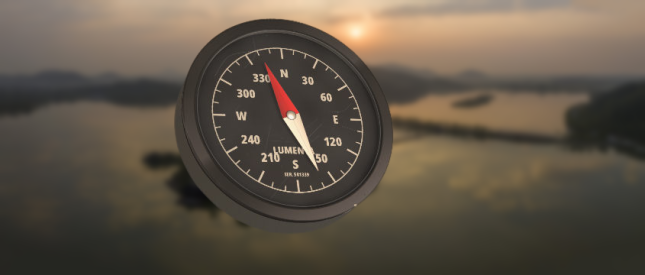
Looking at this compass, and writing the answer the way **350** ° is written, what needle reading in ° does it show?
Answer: **340** °
